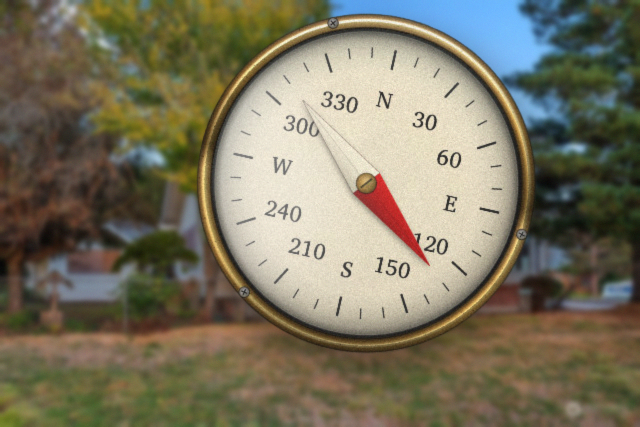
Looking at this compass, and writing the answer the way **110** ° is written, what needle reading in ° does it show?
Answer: **130** °
